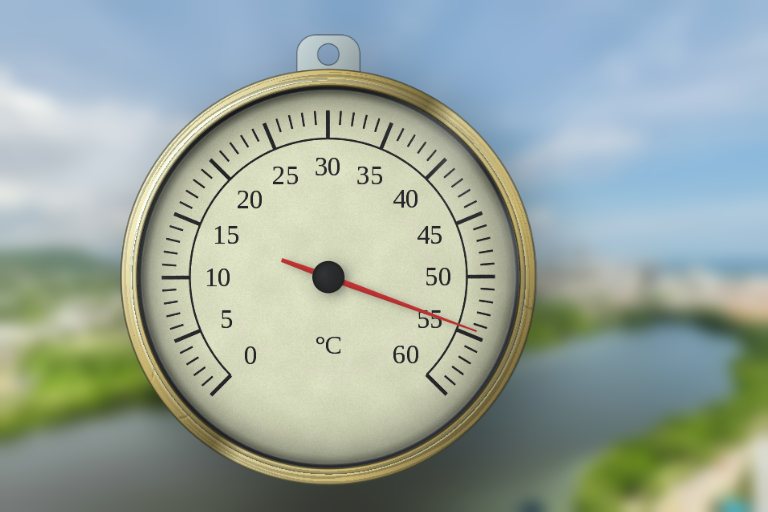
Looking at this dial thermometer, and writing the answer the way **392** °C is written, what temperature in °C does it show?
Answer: **54.5** °C
